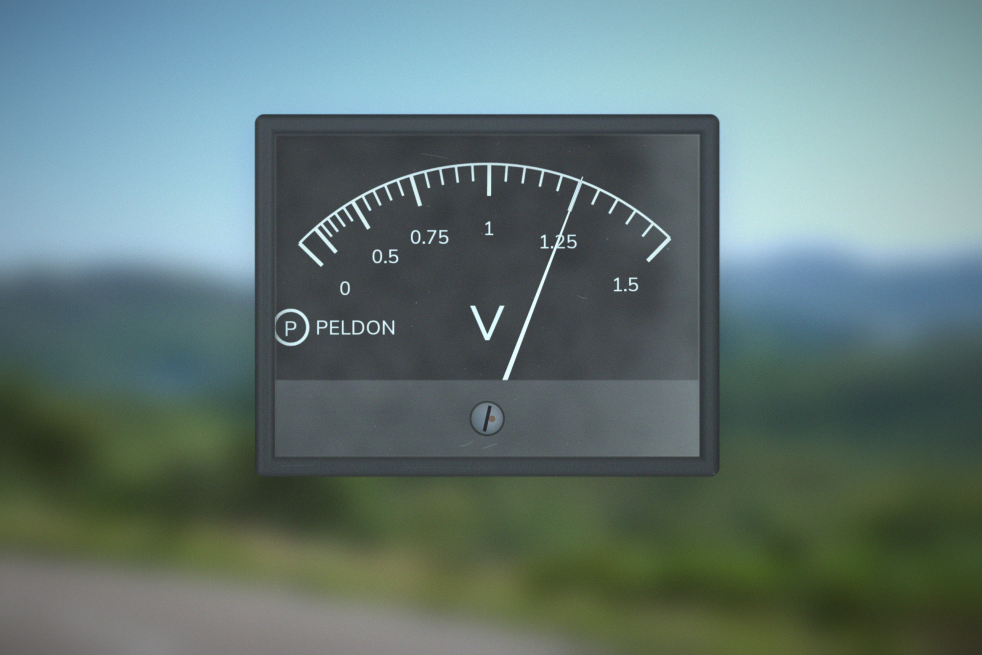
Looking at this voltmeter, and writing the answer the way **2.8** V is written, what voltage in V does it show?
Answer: **1.25** V
